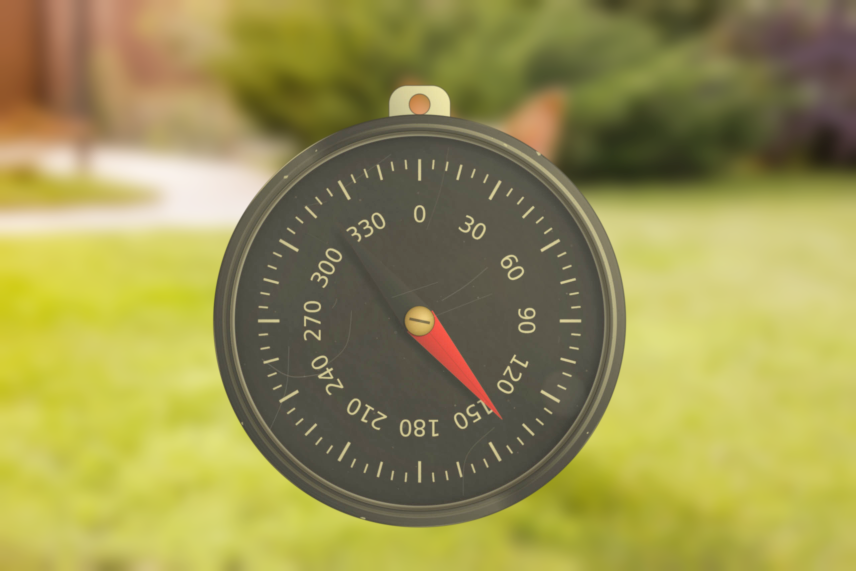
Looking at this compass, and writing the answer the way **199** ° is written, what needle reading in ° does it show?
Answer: **140** °
